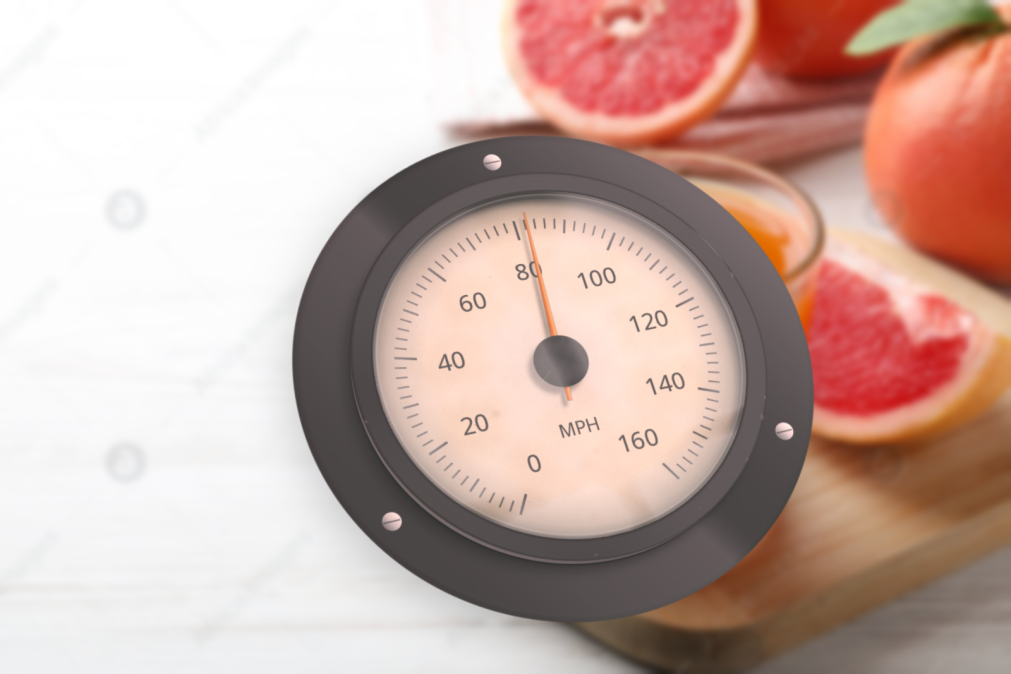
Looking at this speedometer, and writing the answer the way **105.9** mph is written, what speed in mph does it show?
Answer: **82** mph
